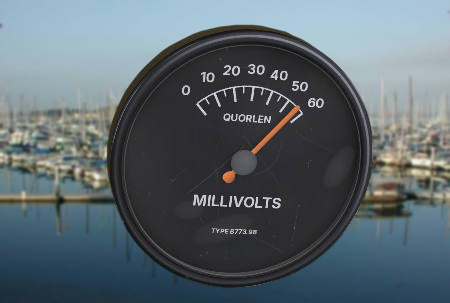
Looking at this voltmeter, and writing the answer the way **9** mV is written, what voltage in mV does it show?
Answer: **55** mV
